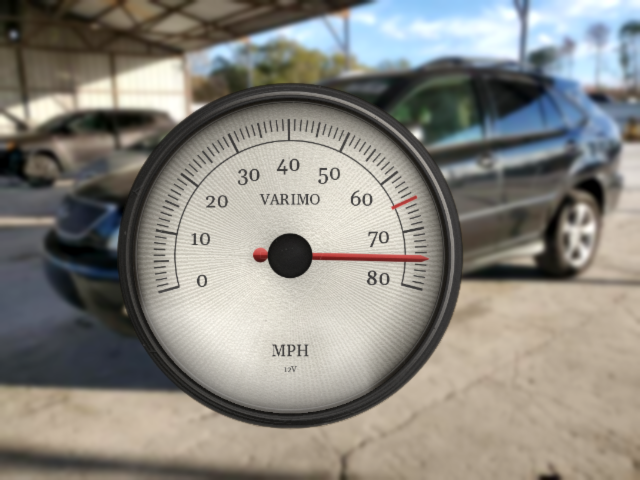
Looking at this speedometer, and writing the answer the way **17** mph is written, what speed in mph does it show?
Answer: **75** mph
